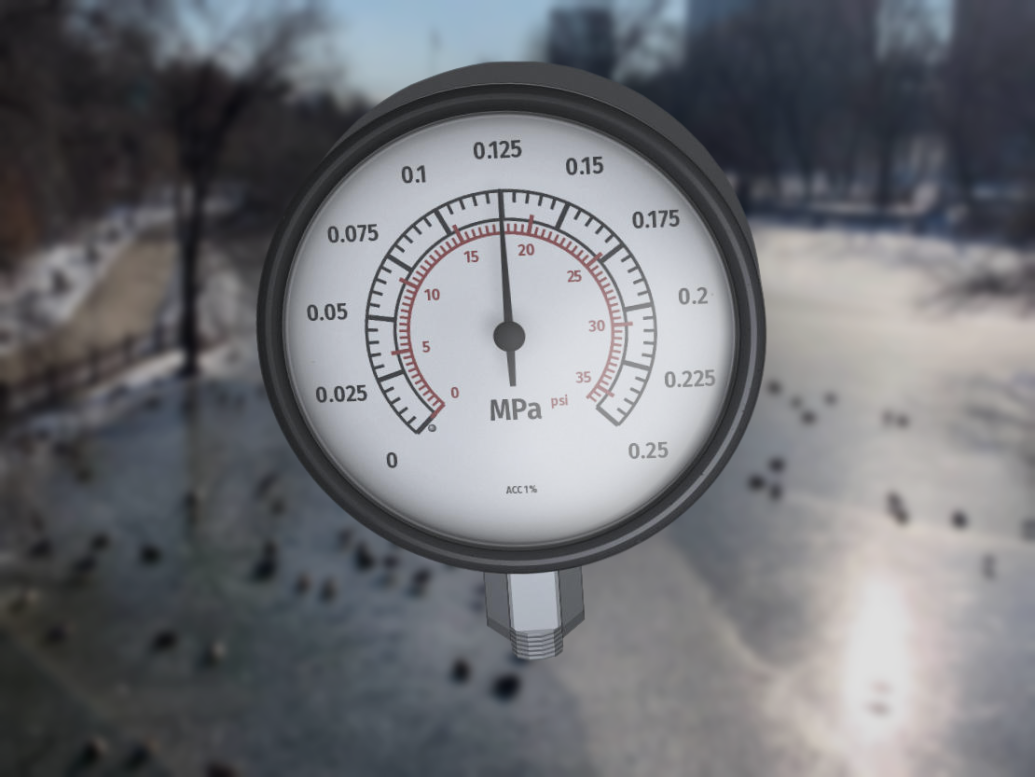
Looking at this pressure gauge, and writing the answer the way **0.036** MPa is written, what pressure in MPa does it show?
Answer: **0.125** MPa
